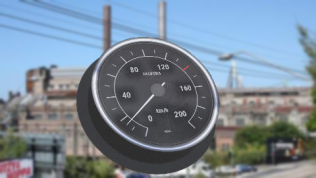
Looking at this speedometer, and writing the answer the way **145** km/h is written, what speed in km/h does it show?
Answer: **15** km/h
